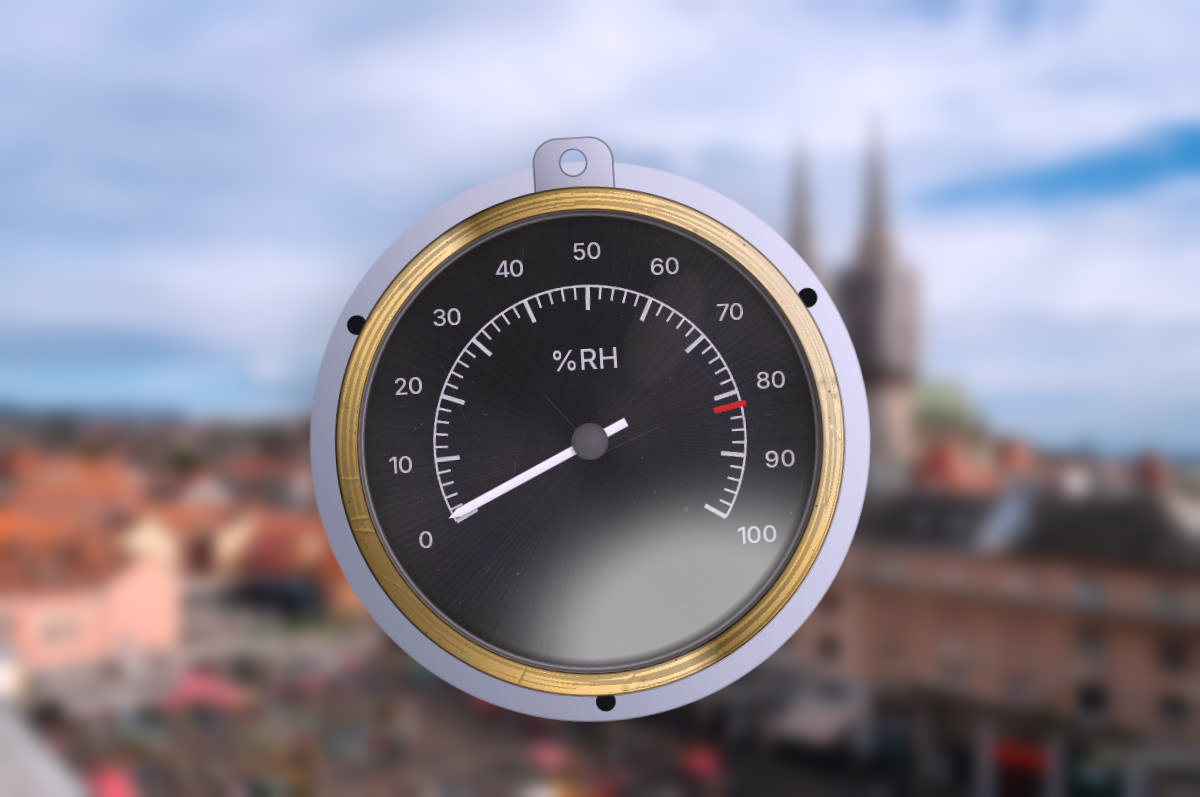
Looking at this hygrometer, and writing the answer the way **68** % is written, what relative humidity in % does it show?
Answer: **1** %
